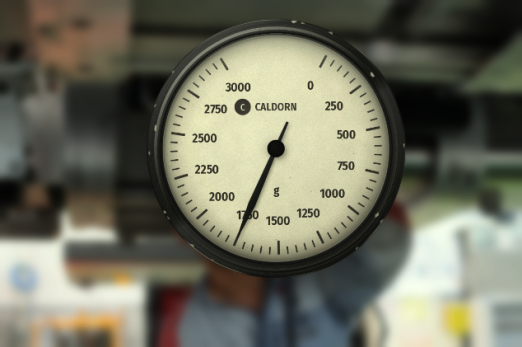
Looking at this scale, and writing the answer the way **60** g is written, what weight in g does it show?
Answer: **1750** g
